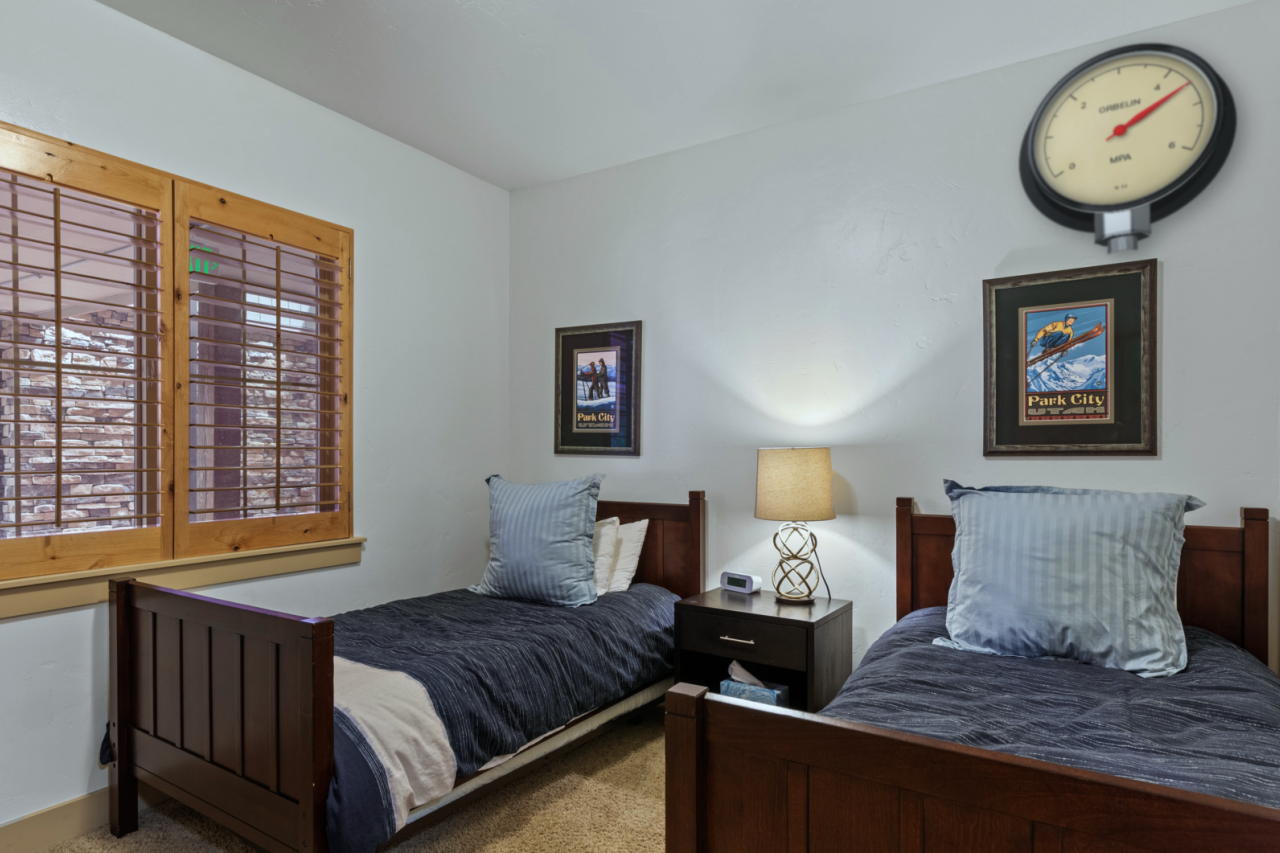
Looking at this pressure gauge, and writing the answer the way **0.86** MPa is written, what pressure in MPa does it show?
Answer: **4.5** MPa
